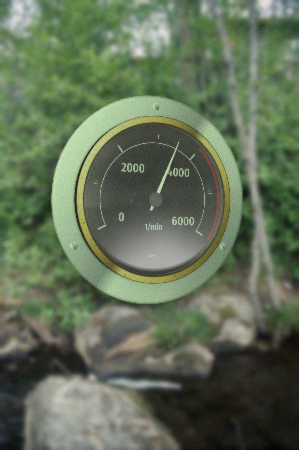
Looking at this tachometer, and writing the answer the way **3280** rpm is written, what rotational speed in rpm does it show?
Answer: **3500** rpm
